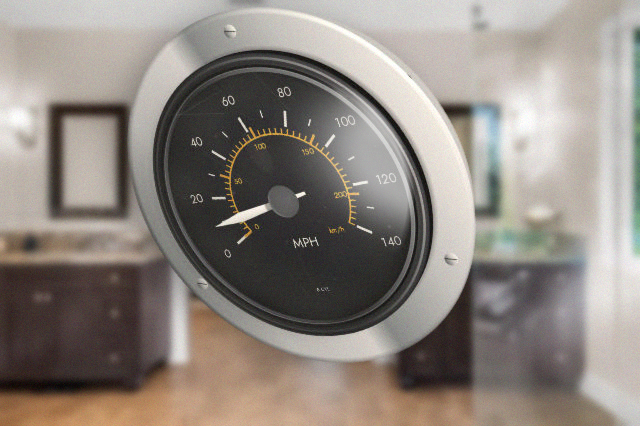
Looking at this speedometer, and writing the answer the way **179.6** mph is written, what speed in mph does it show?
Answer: **10** mph
